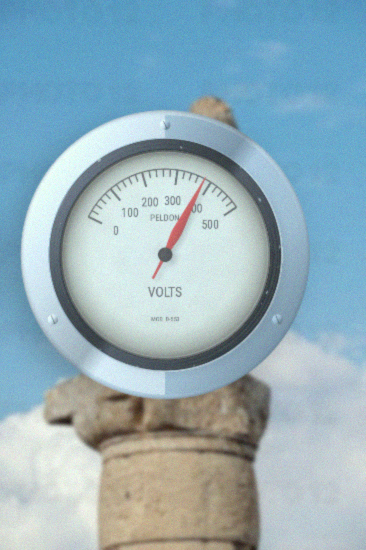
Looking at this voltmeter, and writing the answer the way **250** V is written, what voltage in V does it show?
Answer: **380** V
